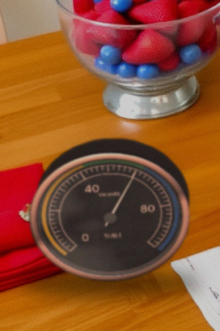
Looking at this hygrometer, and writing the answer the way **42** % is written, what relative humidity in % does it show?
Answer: **60** %
